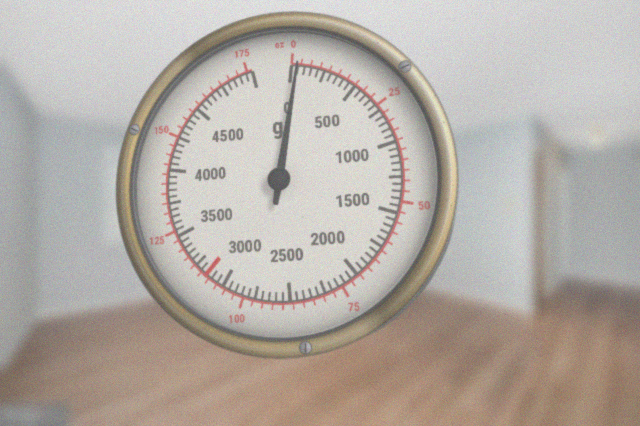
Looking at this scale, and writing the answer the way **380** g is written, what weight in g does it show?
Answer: **50** g
